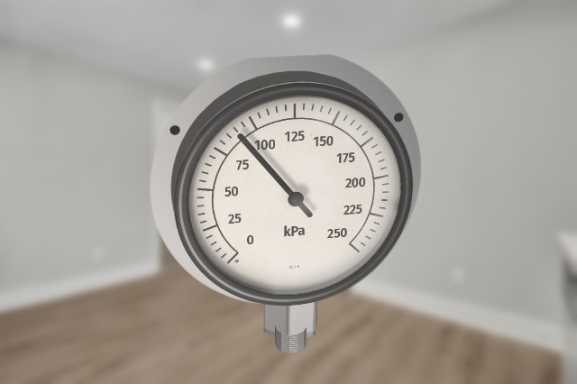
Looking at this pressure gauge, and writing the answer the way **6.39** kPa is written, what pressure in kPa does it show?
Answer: **90** kPa
